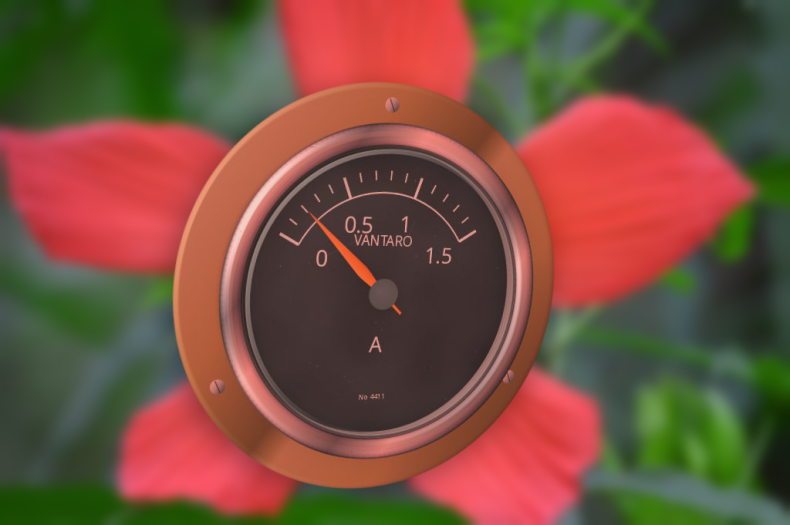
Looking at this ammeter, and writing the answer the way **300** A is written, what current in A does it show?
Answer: **0.2** A
